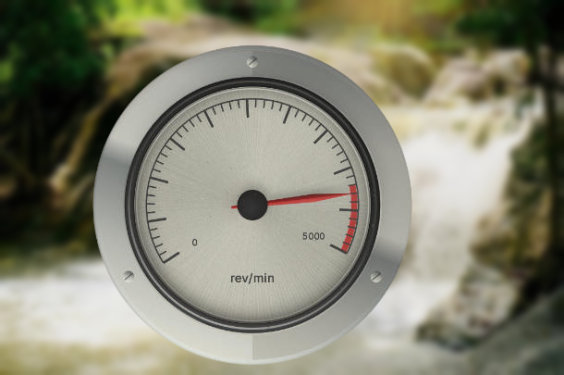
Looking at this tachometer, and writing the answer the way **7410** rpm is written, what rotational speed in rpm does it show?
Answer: **4300** rpm
